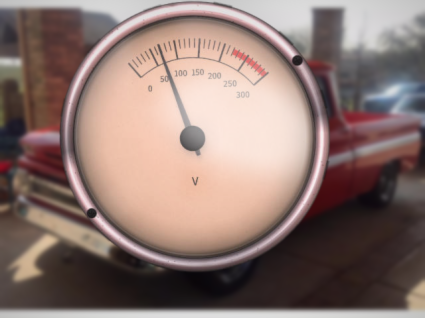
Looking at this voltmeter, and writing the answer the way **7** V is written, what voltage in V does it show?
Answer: **70** V
